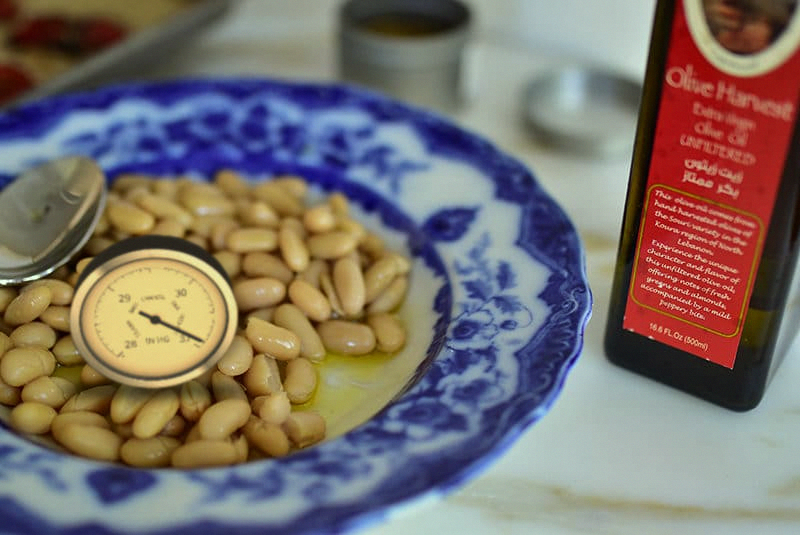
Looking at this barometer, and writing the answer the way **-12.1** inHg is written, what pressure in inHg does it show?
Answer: **30.9** inHg
